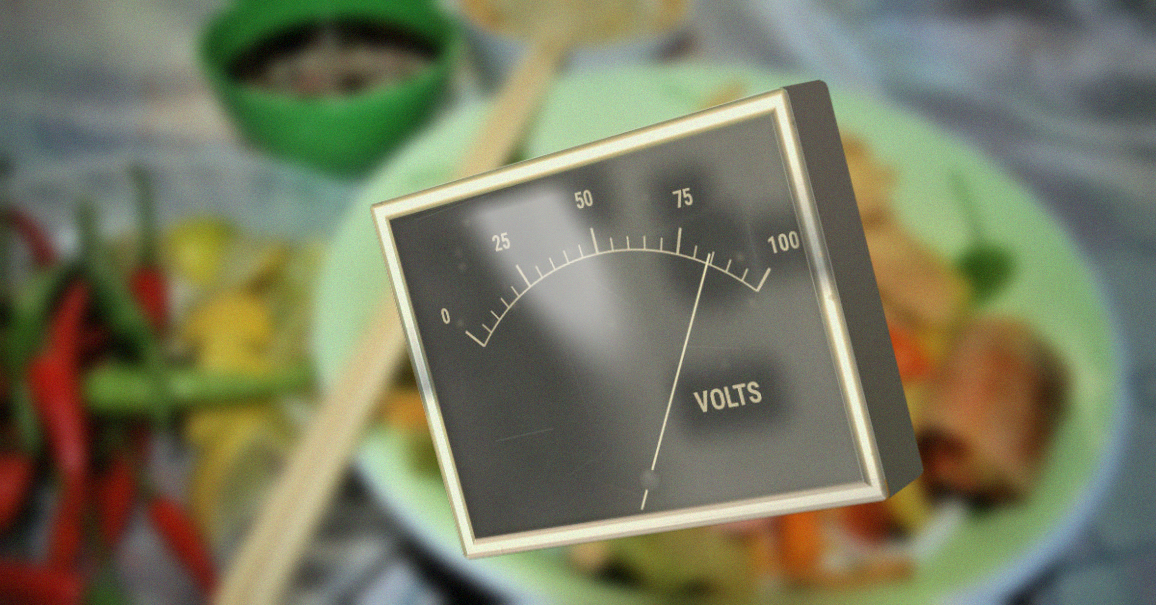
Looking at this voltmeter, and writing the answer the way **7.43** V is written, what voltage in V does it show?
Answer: **85** V
